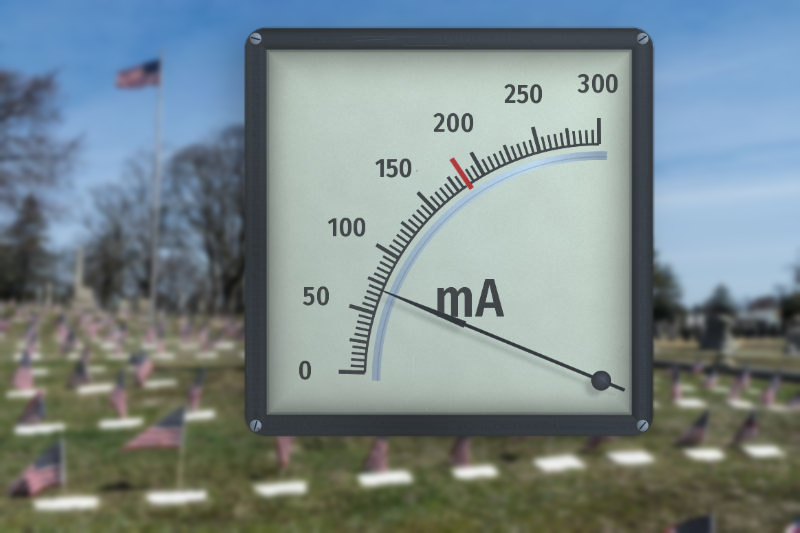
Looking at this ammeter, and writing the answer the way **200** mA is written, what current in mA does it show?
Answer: **70** mA
